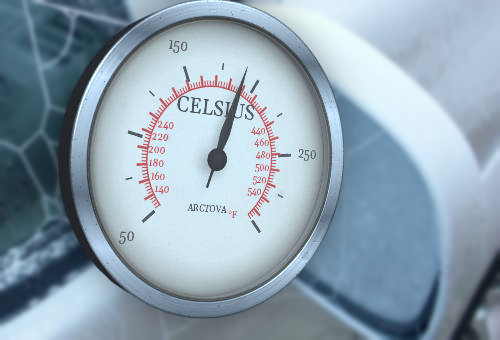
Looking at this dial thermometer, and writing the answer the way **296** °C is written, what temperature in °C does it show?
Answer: **187.5** °C
